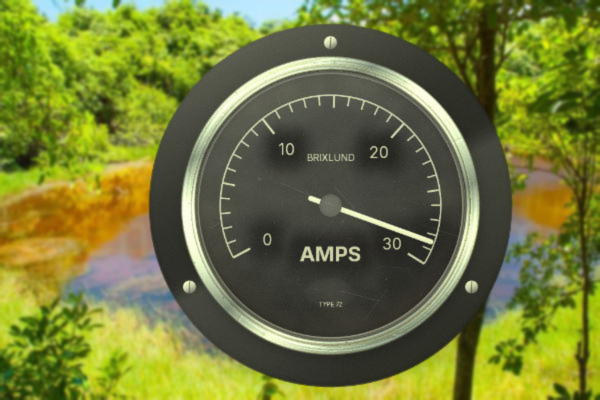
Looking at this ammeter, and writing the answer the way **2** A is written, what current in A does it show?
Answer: **28.5** A
